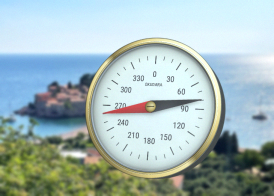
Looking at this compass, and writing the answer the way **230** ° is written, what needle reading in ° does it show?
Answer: **260** °
